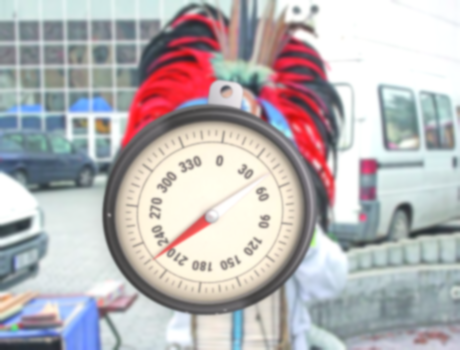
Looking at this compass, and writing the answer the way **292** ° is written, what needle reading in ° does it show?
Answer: **225** °
